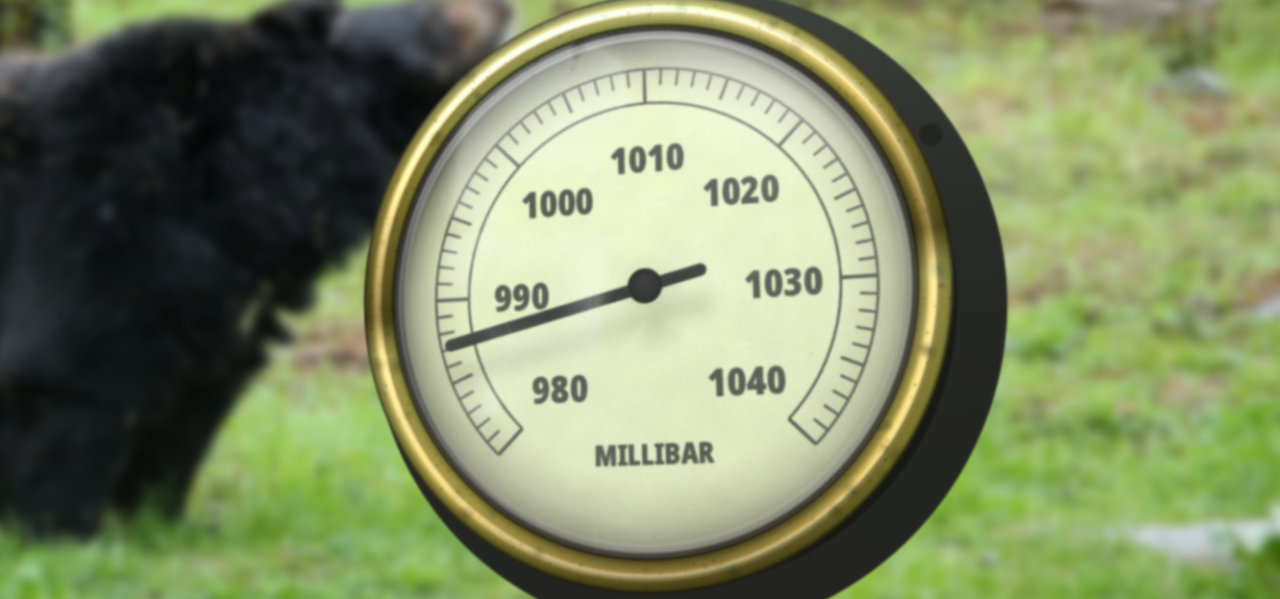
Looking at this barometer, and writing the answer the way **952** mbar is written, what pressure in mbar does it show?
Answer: **987** mbar
